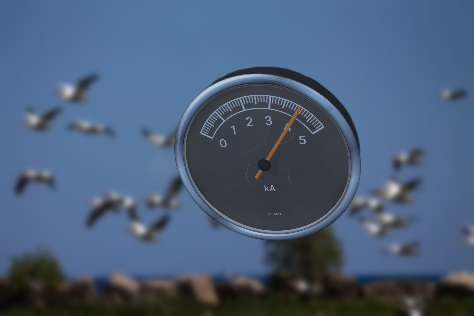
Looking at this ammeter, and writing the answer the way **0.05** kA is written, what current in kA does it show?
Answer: **4** kA
